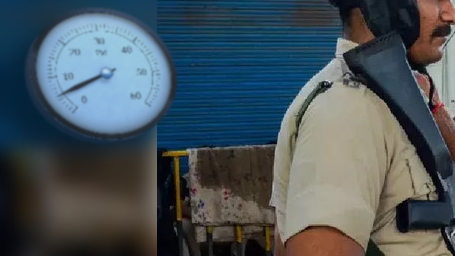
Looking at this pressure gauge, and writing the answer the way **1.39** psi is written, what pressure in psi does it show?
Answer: **5** psi
